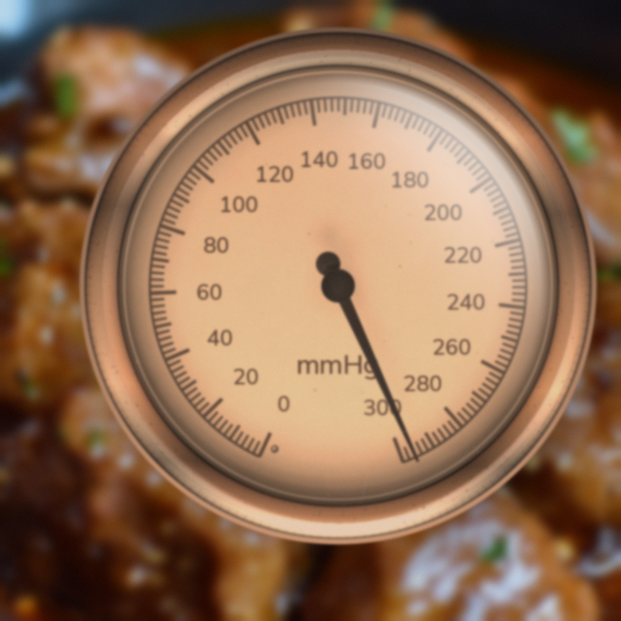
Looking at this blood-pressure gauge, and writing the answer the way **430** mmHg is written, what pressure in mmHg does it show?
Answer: **296** mmHg
